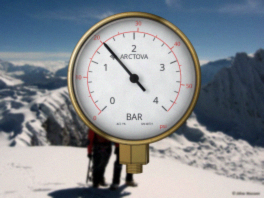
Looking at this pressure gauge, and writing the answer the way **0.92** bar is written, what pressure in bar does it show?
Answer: **1.4** bar
